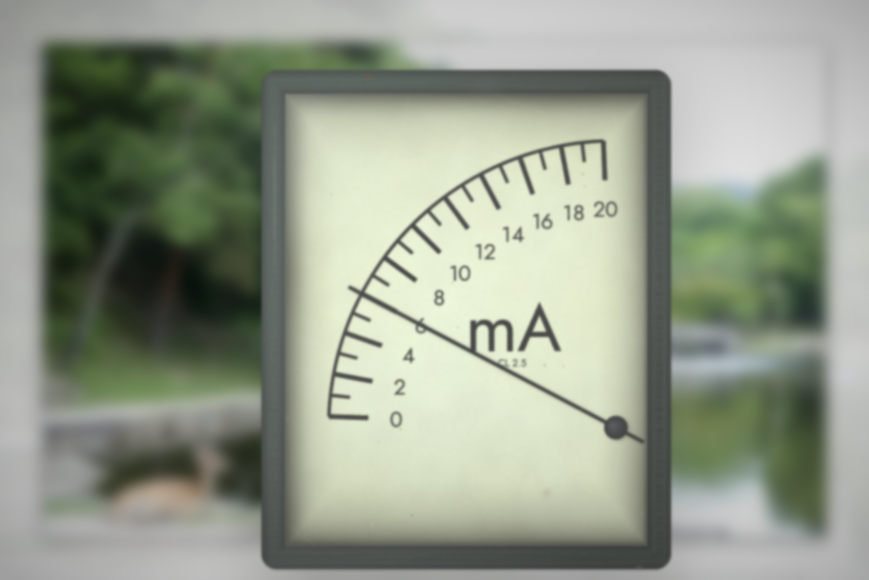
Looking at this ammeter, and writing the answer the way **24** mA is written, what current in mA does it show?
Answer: **6** mA
